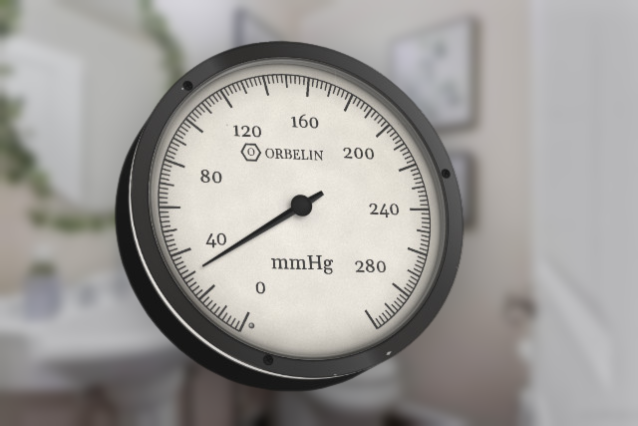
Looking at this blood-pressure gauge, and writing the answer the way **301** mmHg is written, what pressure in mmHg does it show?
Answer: **30** mmHg
